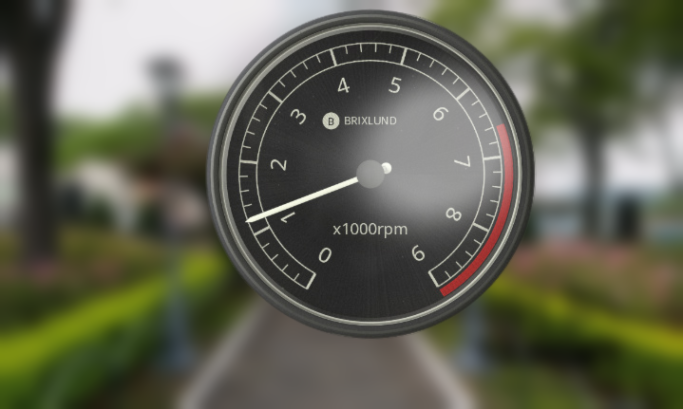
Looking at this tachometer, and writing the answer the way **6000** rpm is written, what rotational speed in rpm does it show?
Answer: **1200** rpm
